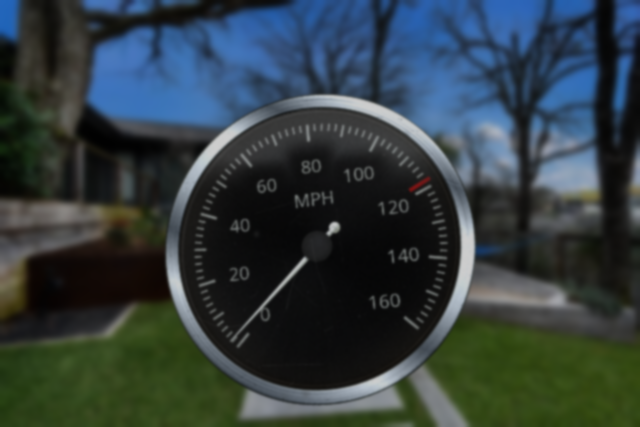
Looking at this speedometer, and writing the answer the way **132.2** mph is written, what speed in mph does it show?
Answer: **2** mph
